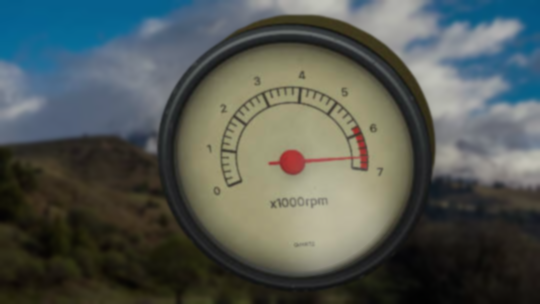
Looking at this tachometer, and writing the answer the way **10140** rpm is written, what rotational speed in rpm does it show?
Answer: **6600** rpm
